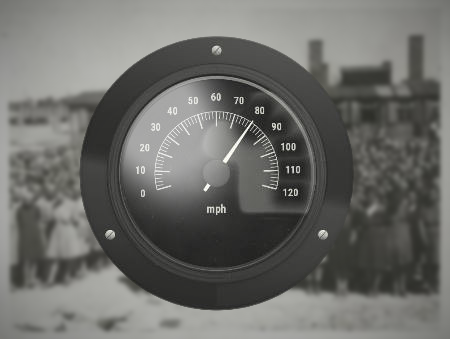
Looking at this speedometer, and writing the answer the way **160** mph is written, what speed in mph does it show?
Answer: **80** mph
